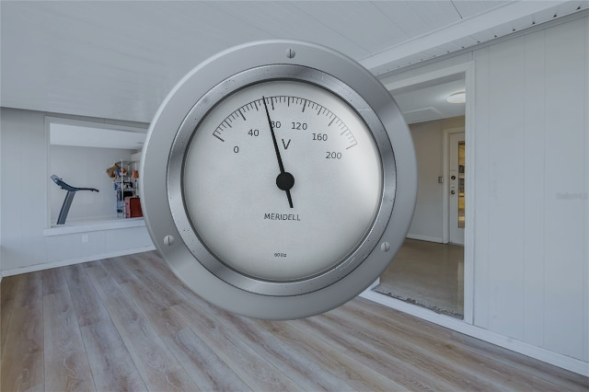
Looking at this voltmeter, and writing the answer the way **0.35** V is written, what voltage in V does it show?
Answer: **70** V
